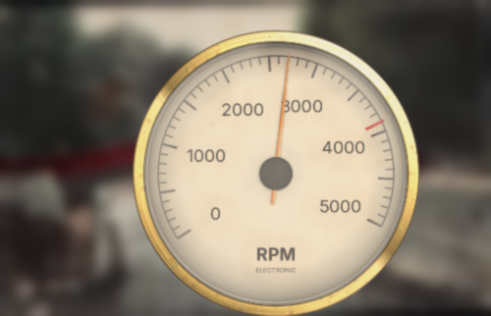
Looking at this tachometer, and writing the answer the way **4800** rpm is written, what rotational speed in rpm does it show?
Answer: **2700** rpm
